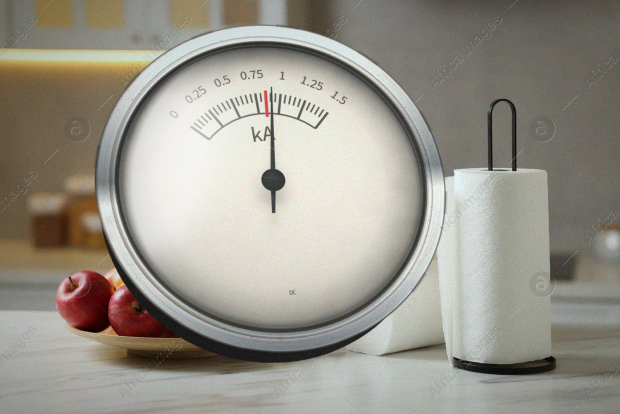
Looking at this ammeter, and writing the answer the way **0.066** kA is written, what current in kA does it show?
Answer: **0.9** kA
